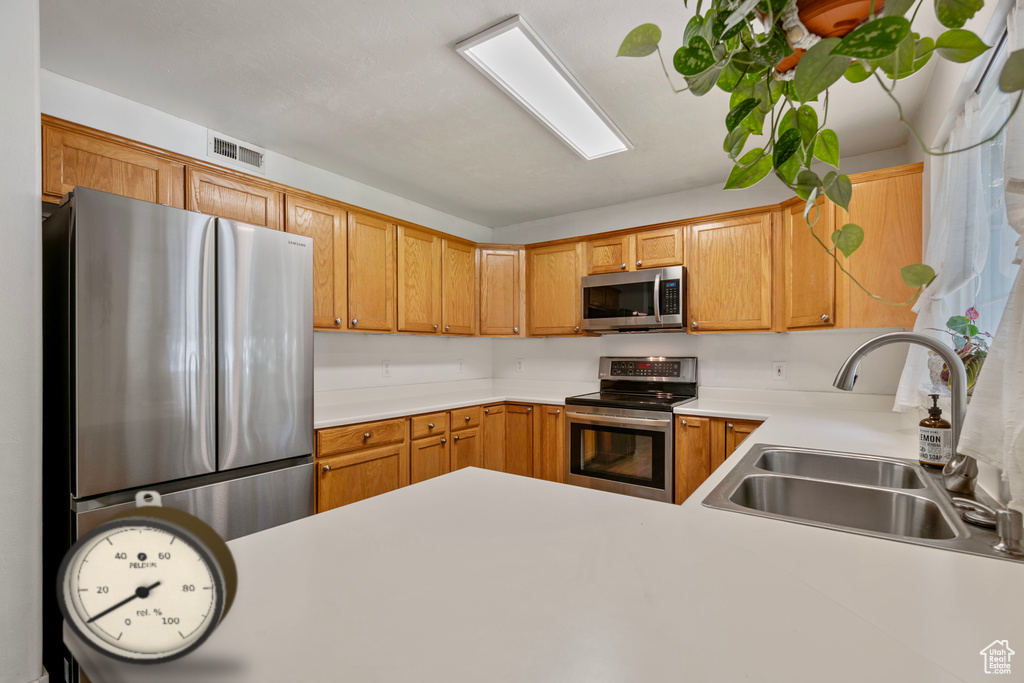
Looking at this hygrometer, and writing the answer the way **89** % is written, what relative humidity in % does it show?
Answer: **10** %
